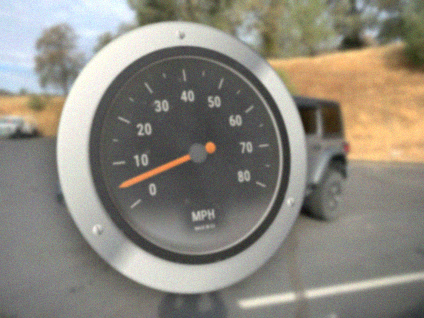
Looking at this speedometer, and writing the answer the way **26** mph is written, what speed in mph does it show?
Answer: **5** mph
